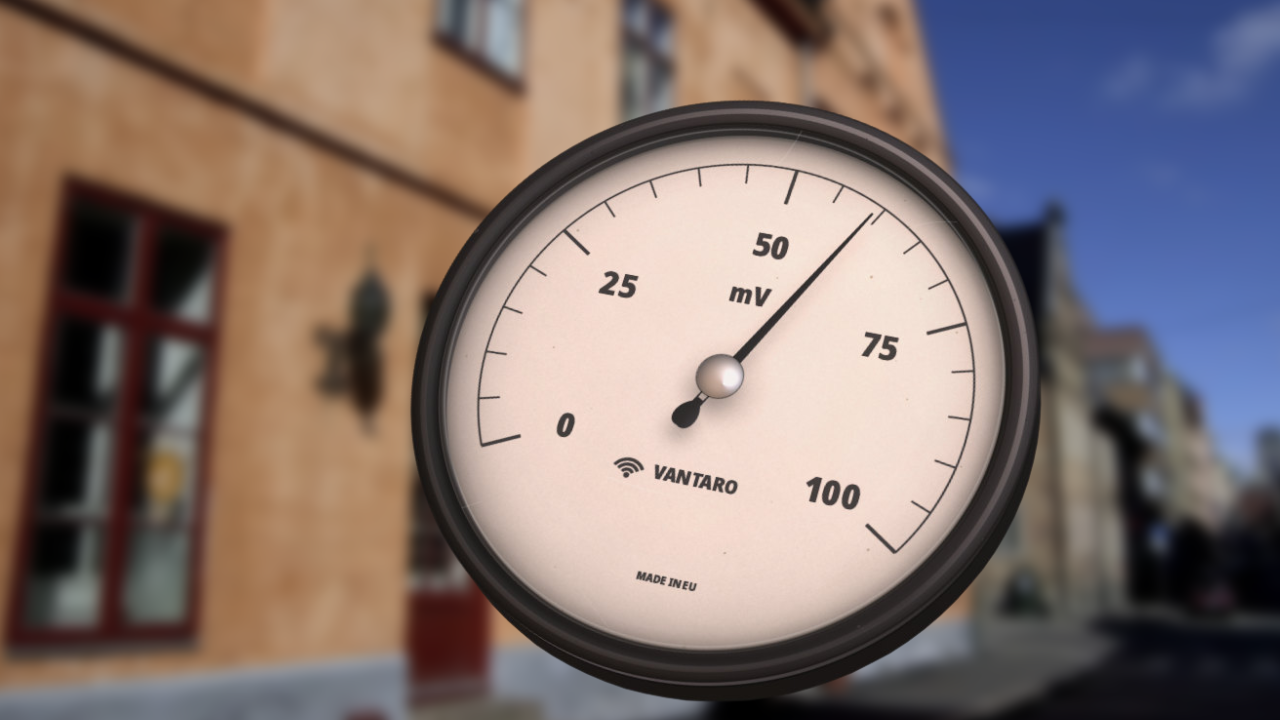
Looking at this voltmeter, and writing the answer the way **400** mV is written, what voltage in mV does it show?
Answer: **60** mV
